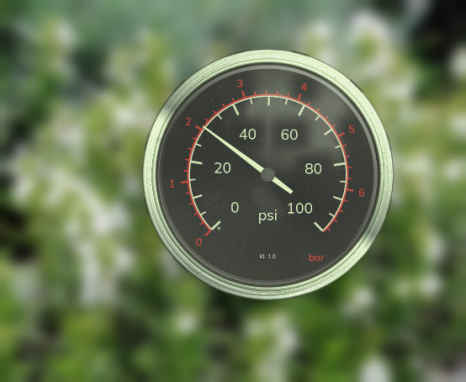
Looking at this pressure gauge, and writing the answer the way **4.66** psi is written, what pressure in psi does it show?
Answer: **30** psi
